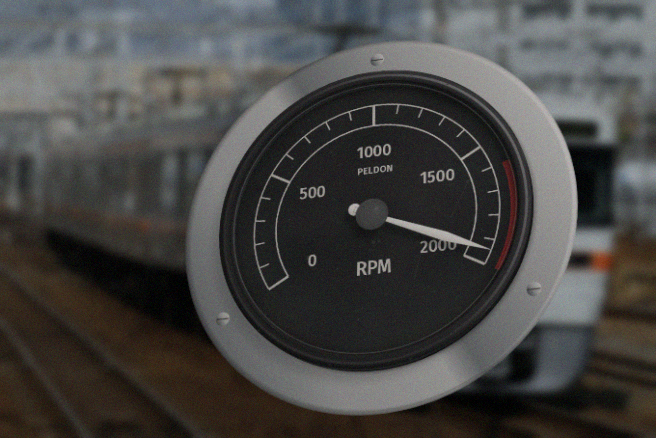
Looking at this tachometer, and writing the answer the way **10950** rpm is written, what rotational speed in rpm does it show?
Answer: **1950** rpm
